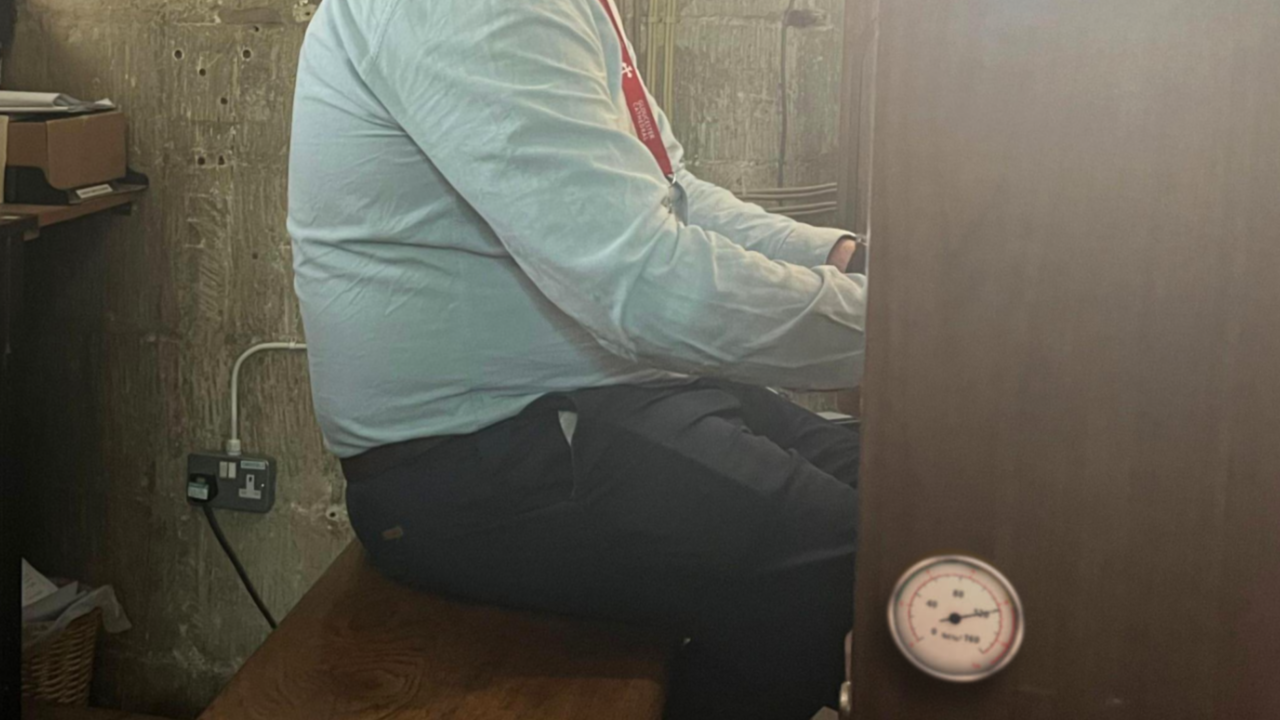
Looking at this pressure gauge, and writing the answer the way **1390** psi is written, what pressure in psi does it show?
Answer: **120** psi
